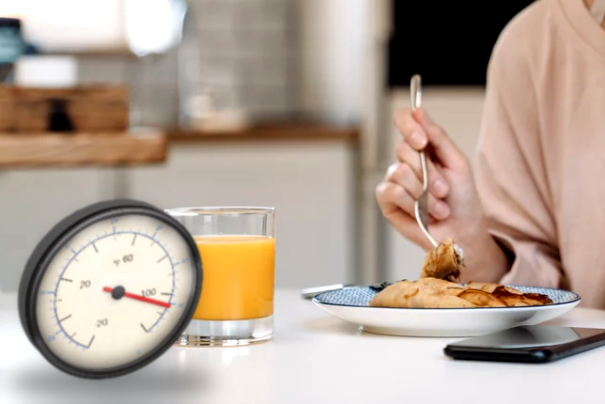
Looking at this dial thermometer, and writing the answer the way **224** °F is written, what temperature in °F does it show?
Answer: **105** °F
